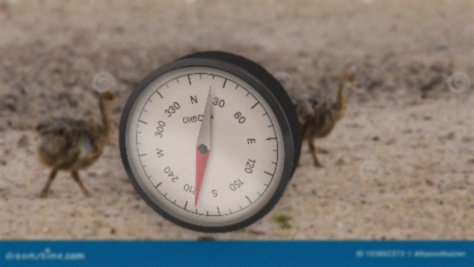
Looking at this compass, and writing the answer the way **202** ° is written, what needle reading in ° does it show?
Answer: **200** °
